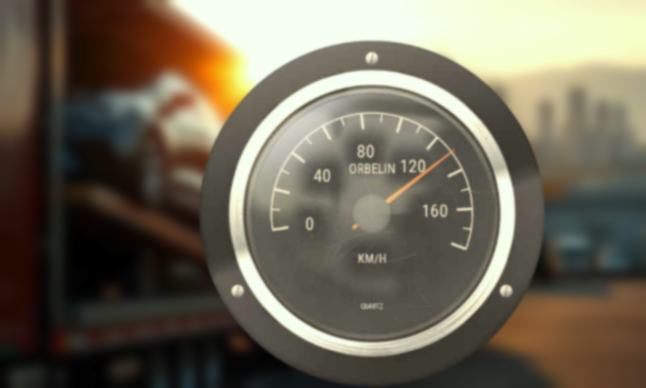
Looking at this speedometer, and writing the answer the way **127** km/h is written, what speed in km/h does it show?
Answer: **130** km/h
